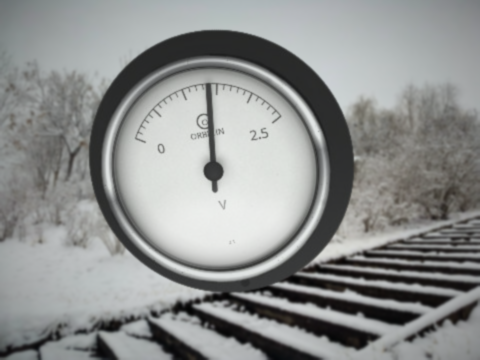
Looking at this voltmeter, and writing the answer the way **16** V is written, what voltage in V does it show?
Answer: **1.4** V
